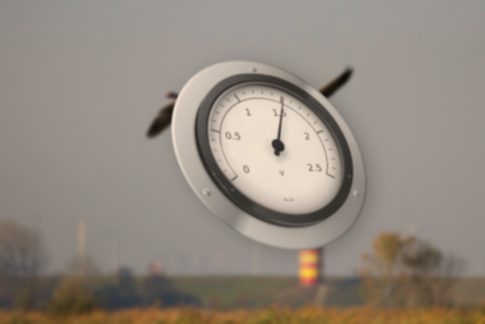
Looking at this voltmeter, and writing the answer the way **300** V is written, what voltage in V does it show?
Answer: **1.5** V
